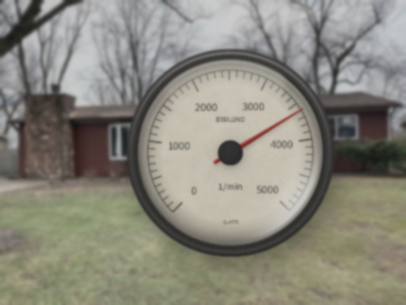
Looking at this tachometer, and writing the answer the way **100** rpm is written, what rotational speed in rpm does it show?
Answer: **3600** rpm
